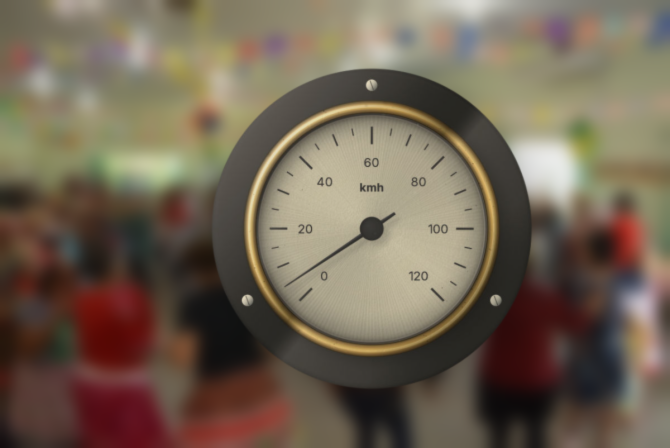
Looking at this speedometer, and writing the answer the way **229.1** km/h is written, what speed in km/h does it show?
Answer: **5** km/h
